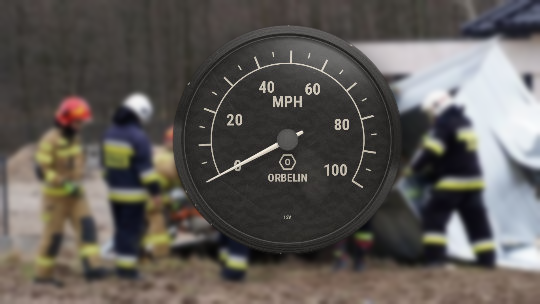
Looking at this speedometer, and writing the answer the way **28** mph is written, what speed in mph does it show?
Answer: **0** mph
